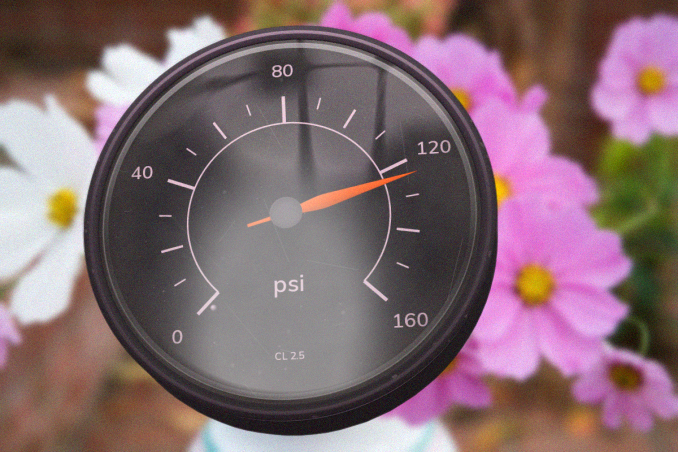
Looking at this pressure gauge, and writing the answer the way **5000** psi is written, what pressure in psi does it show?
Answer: **125** psi
